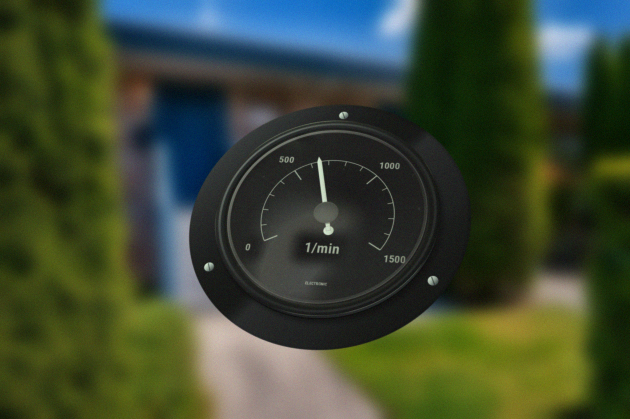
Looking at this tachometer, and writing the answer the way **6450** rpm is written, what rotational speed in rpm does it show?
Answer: **650** rpm
